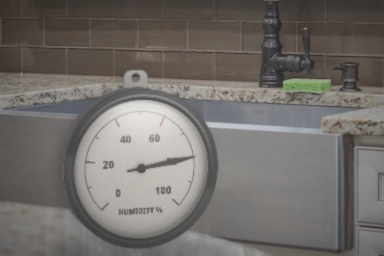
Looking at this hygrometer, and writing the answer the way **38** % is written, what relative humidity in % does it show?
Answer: **80** %
